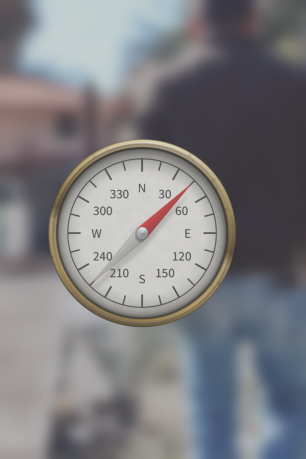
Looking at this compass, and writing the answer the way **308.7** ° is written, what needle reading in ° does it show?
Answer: **45** °
